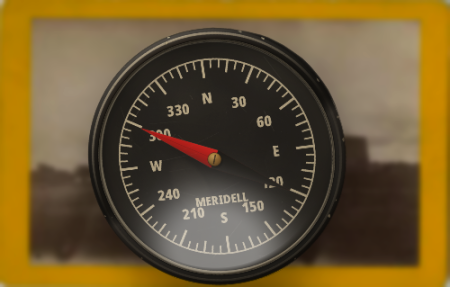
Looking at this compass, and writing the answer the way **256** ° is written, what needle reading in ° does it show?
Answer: **300** °
